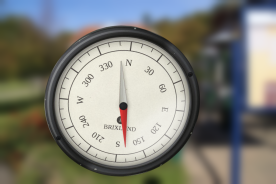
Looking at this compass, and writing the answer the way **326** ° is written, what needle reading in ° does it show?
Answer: **170** °
